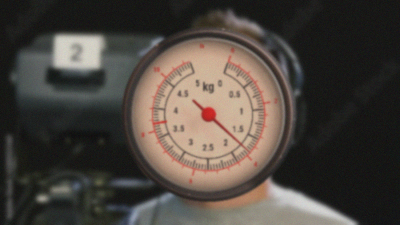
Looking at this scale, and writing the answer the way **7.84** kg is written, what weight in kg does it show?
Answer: **1.75** kg
